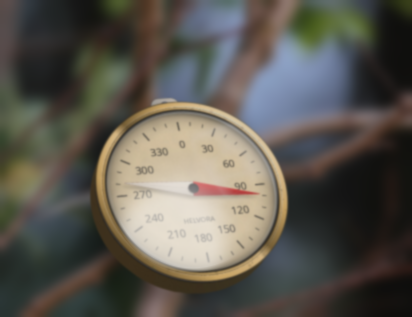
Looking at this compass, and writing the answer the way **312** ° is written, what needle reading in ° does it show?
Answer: **100** °
